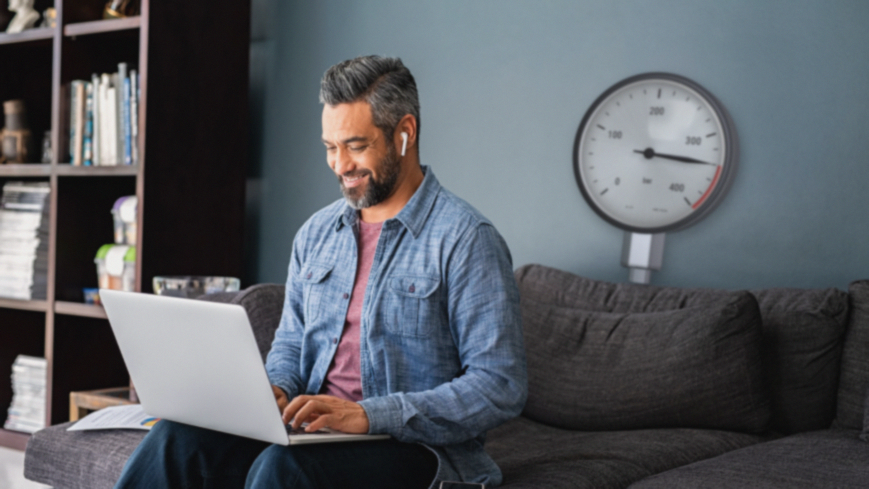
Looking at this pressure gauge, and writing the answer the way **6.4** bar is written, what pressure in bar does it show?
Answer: **340** bar
